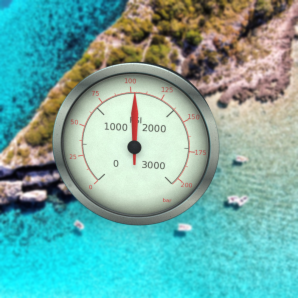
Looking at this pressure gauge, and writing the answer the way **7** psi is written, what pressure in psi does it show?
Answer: **1500** psi
